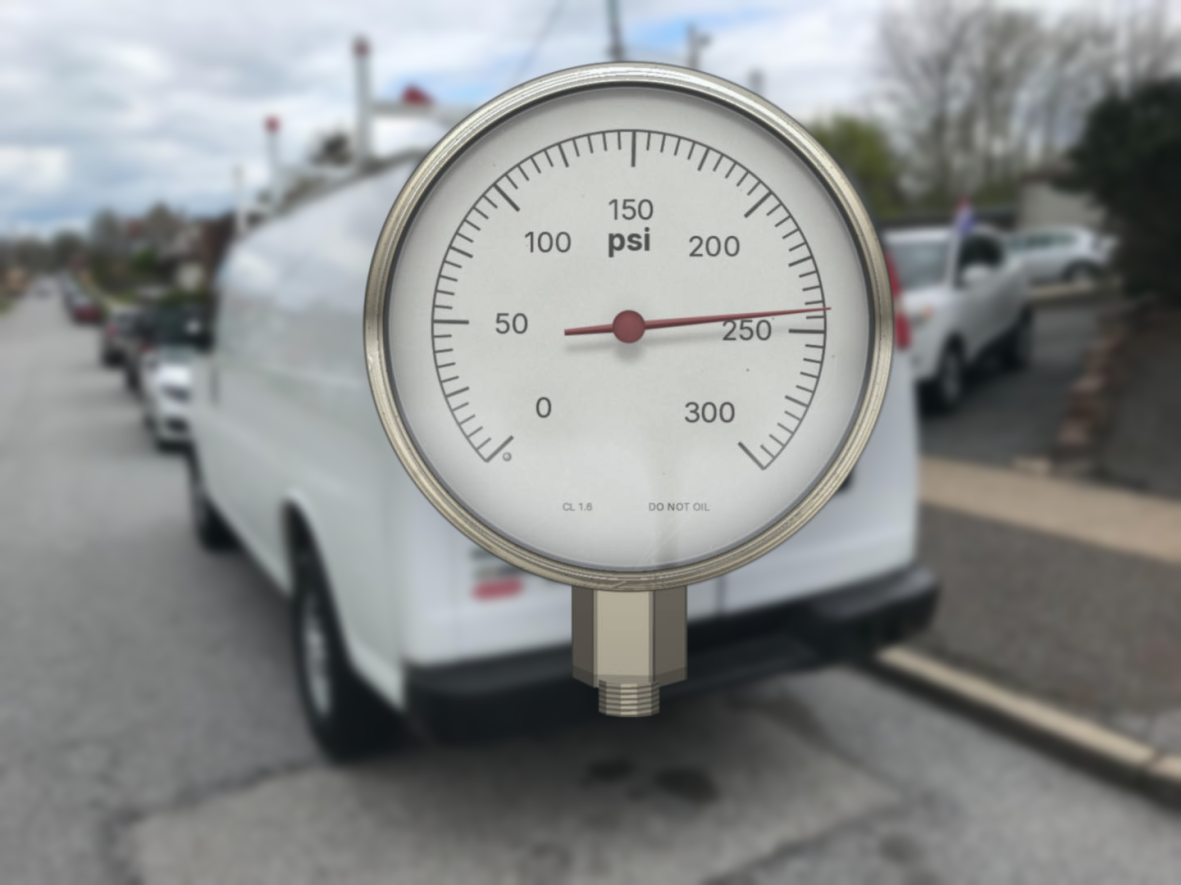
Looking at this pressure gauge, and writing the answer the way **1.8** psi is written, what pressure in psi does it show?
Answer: **242.5** psi
